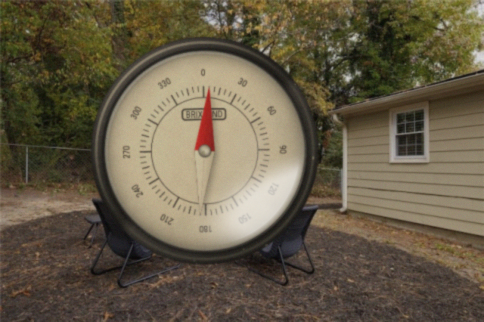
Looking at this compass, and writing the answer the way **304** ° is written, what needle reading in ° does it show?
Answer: **5** °
